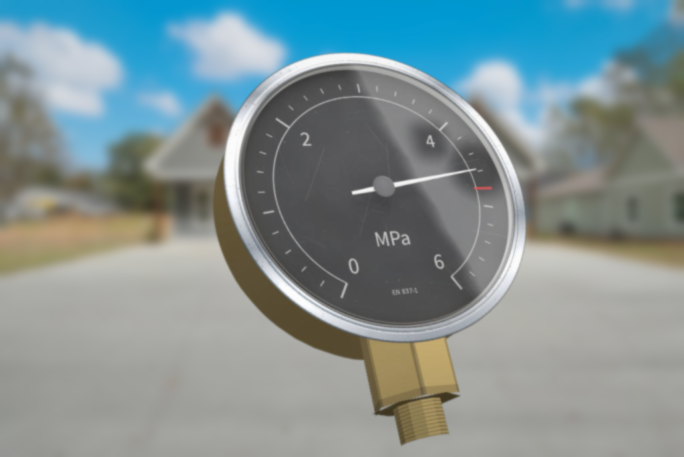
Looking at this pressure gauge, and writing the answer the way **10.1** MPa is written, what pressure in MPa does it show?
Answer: **4.6** MPa
